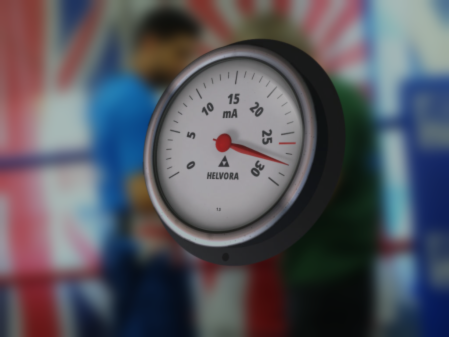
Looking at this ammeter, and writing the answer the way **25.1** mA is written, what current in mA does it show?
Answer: **28** mA
